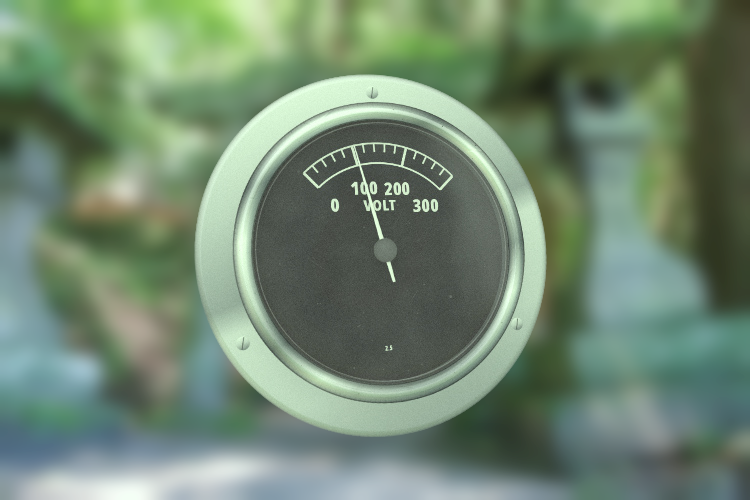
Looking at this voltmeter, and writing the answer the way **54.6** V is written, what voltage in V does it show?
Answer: **100** V
